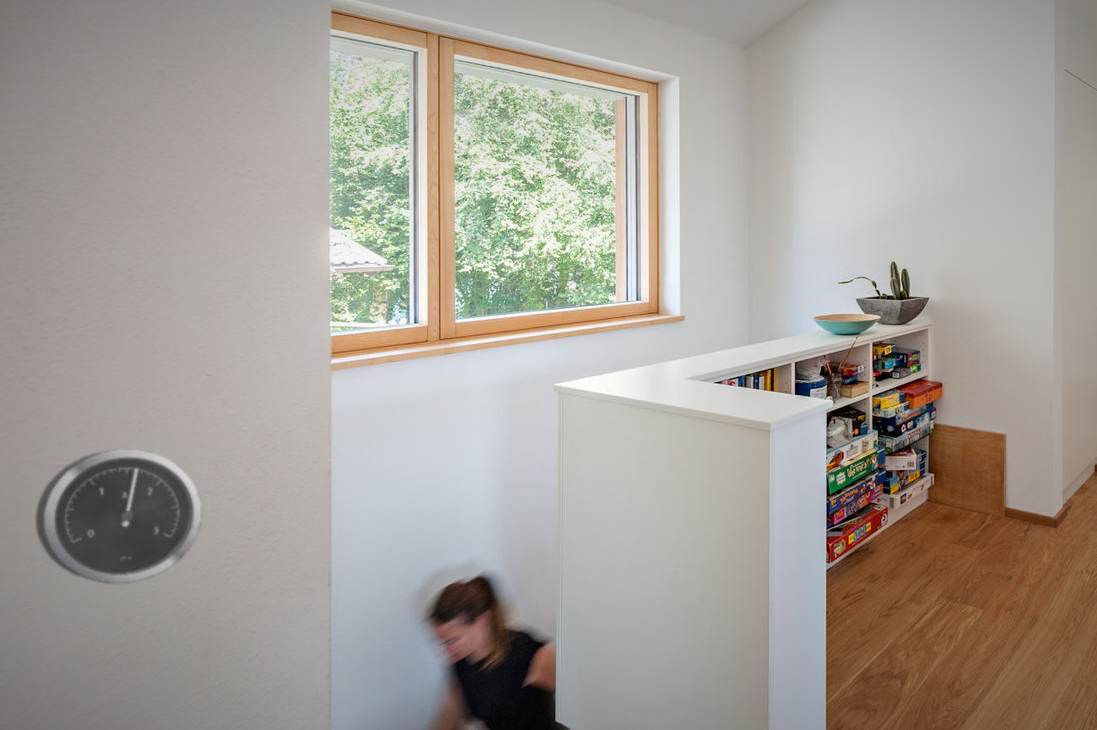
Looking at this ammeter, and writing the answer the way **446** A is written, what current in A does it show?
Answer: **1.6** A
